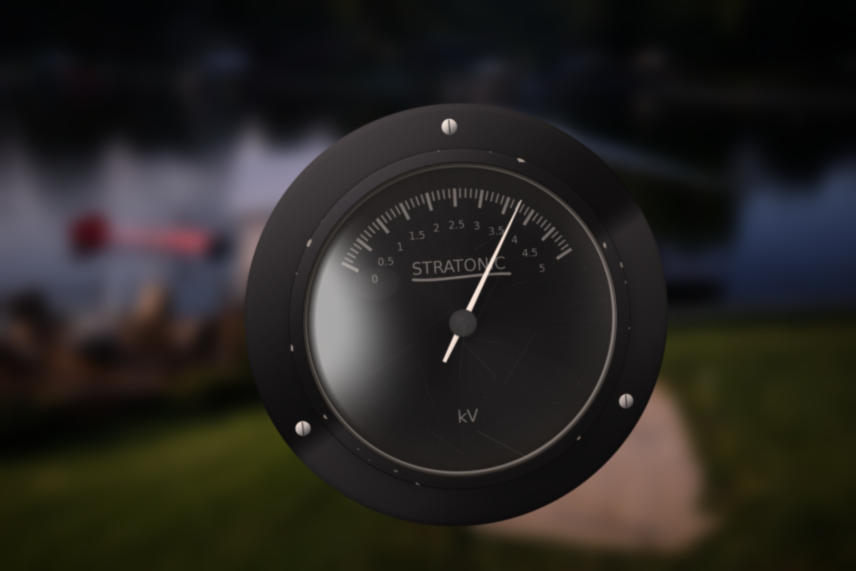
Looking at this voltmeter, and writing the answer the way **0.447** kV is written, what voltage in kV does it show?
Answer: **3.7** kV
